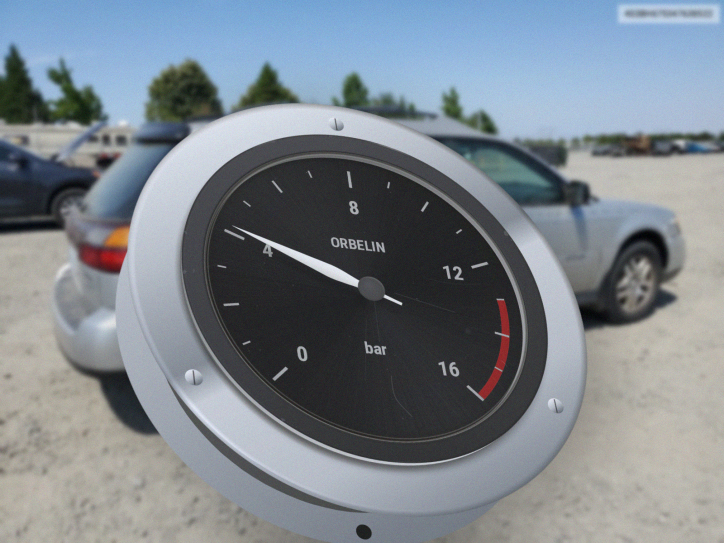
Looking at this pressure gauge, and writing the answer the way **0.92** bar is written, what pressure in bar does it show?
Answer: **4** bar
